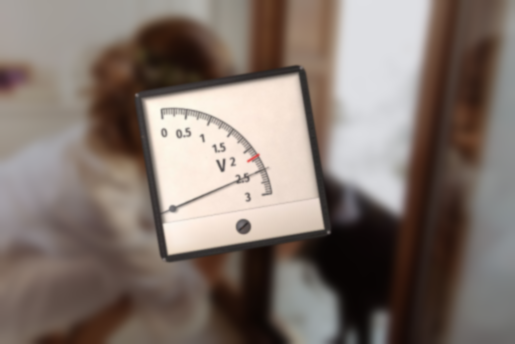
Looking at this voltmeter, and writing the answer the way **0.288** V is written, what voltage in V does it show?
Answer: **2.5** V
